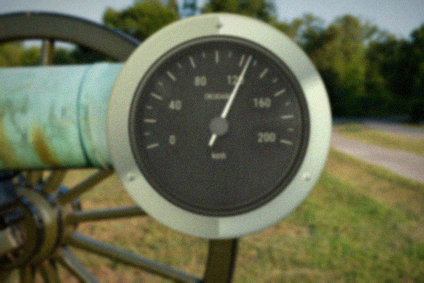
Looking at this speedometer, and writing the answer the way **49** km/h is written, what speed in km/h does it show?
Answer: **125** km/h
